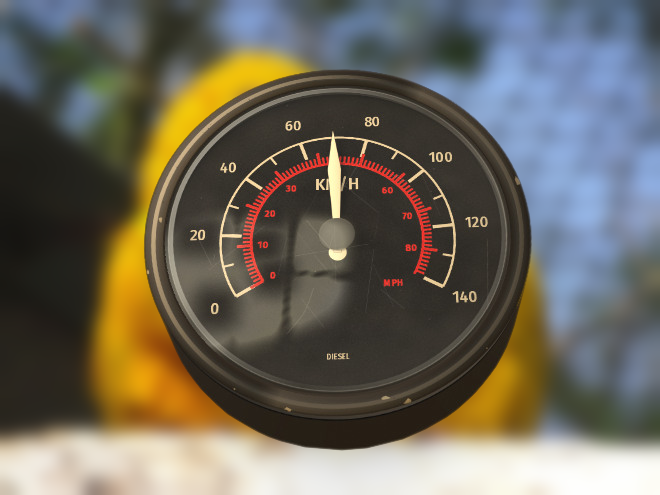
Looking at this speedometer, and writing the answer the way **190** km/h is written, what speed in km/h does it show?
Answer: **70** km/h
